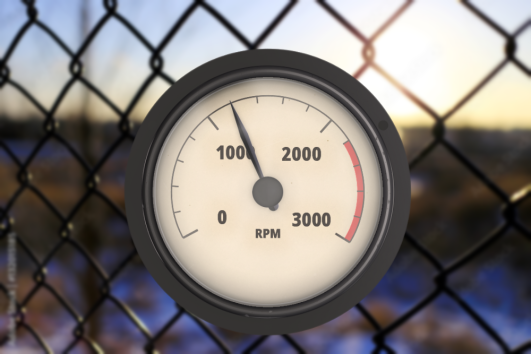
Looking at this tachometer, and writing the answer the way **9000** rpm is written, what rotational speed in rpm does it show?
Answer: **1200** rpm
